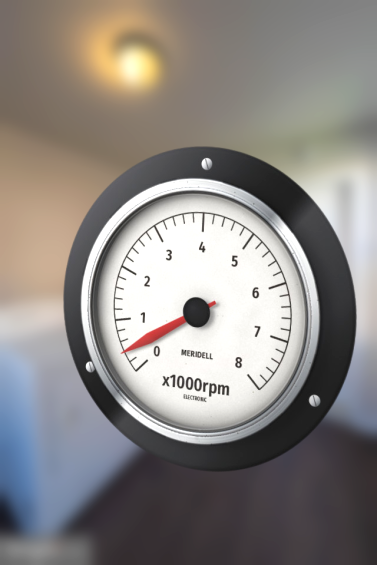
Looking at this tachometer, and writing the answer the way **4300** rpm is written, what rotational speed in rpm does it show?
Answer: **400** rpm
